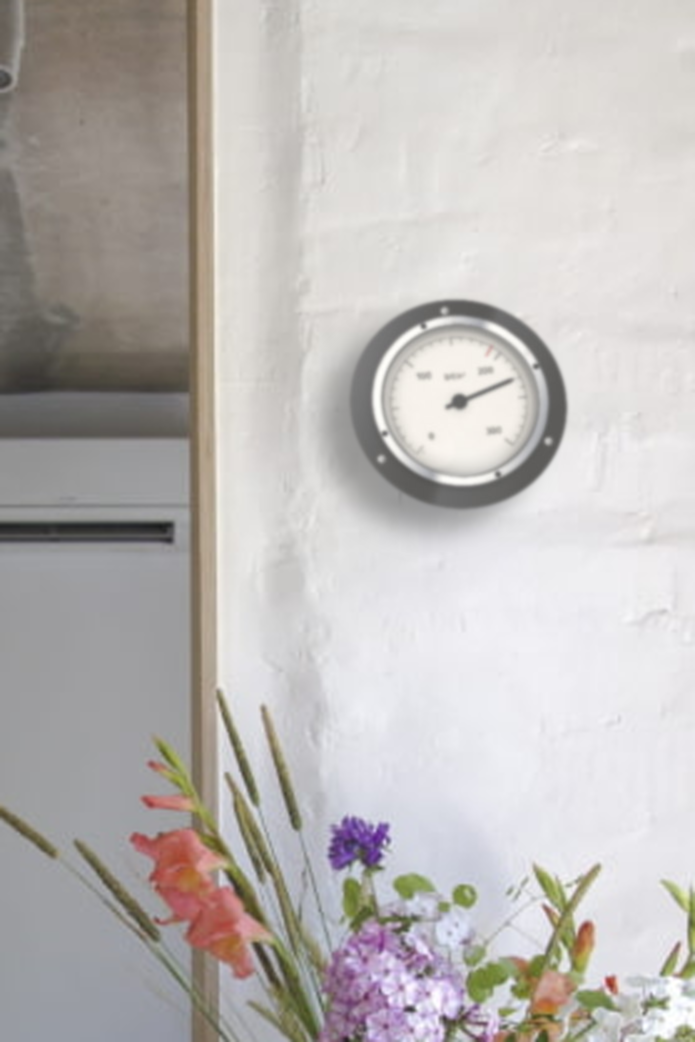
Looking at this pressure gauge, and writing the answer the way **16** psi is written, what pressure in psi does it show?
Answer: **230** psi
